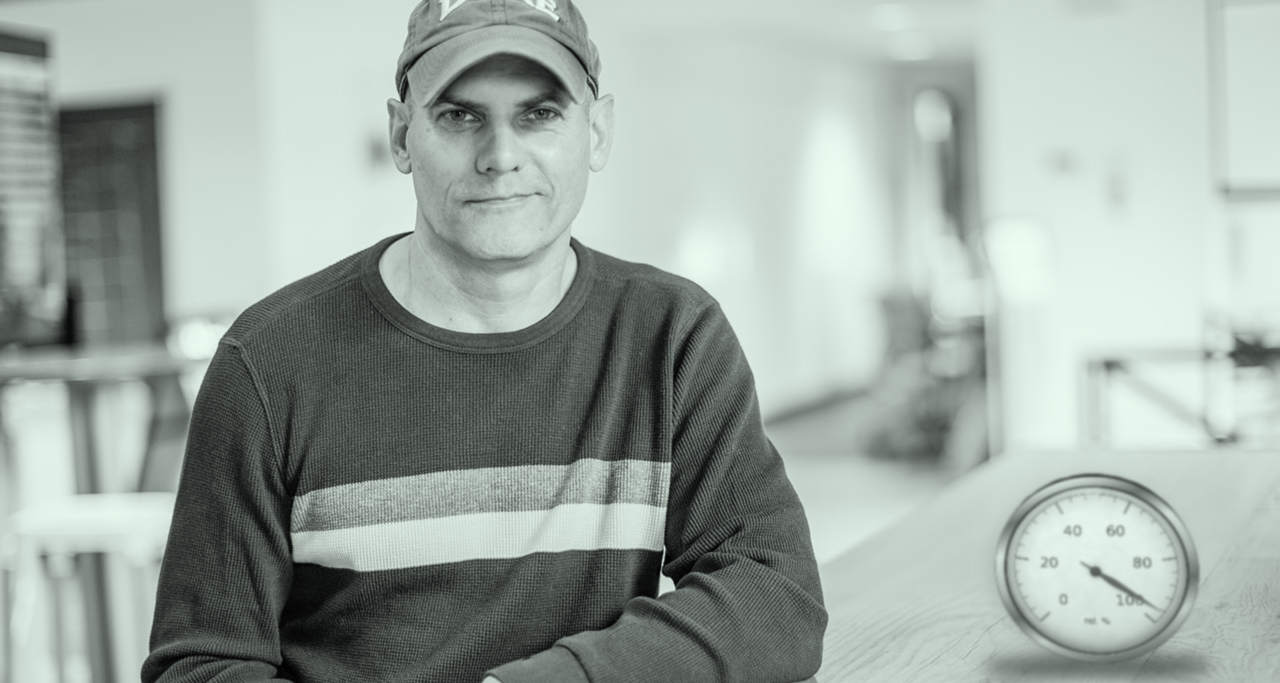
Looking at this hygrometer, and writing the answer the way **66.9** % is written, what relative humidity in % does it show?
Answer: **96** %
